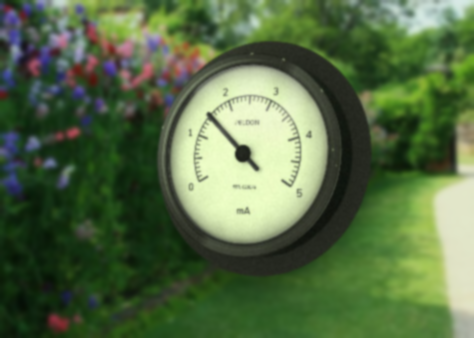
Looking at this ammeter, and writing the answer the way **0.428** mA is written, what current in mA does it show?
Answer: **1.5** mA
